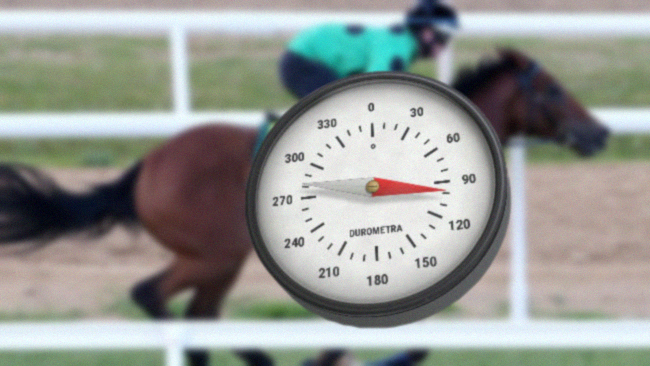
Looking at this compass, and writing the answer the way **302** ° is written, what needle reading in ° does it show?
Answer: **100** °
